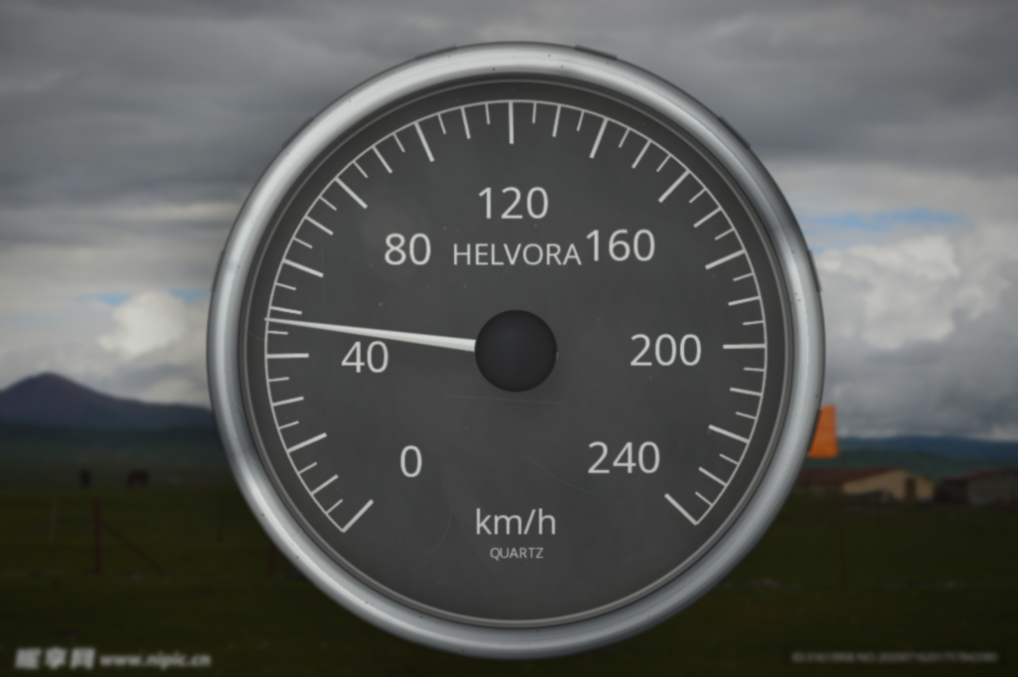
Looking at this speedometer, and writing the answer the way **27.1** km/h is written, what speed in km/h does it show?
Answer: **47.5** km/h
